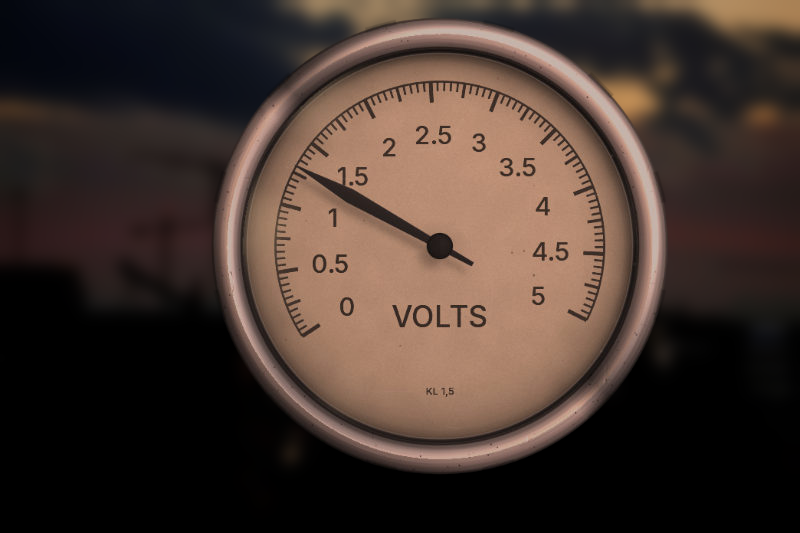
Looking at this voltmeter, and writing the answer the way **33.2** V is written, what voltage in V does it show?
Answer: **1.3** V
